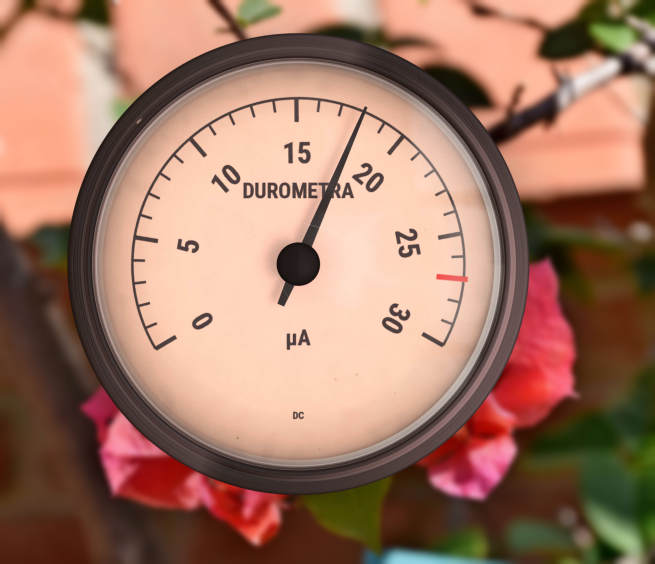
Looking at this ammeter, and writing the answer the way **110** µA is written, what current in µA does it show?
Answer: **18** µA
